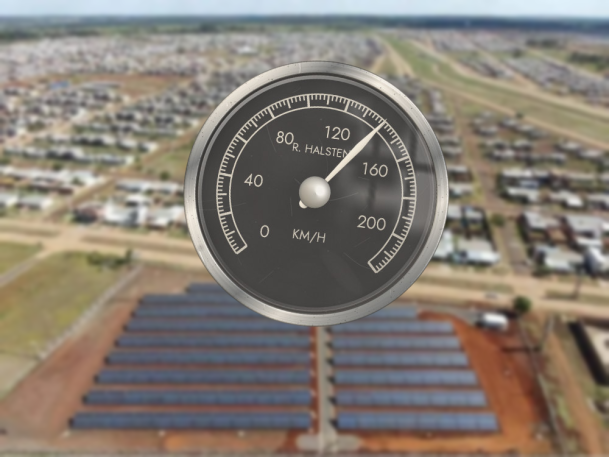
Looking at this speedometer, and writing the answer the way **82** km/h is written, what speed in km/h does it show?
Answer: **140** km/h
